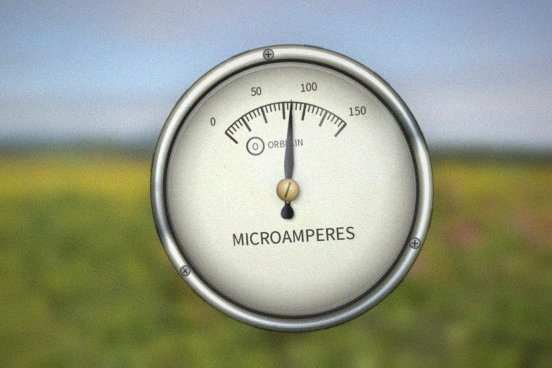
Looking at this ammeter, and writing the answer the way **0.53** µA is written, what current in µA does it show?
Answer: **85** µA
